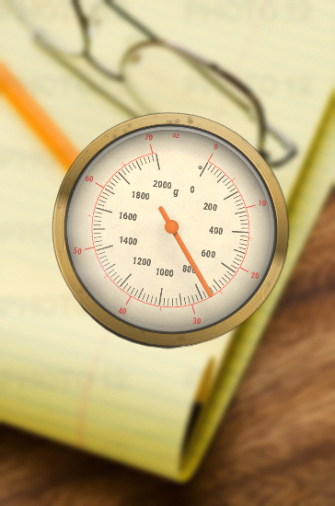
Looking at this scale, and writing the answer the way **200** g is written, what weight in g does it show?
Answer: **760** g
